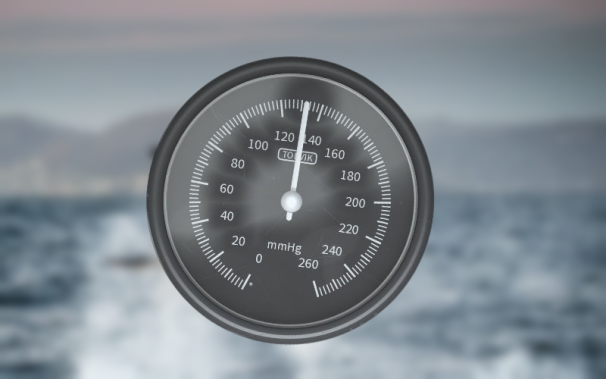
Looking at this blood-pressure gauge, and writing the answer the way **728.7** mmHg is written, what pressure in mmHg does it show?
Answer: **132** mmHg
